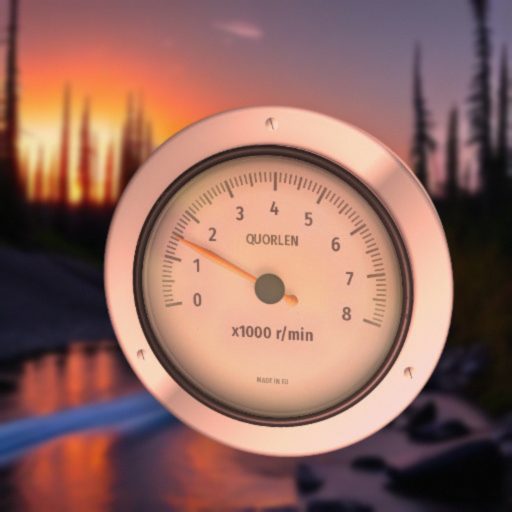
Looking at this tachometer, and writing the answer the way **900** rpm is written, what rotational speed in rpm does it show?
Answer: **1500** rpm
